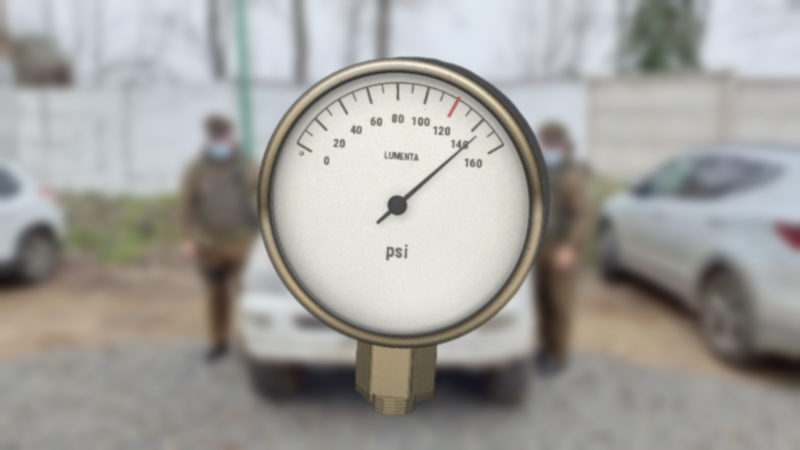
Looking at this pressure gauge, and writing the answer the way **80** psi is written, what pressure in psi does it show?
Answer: **145** psi
